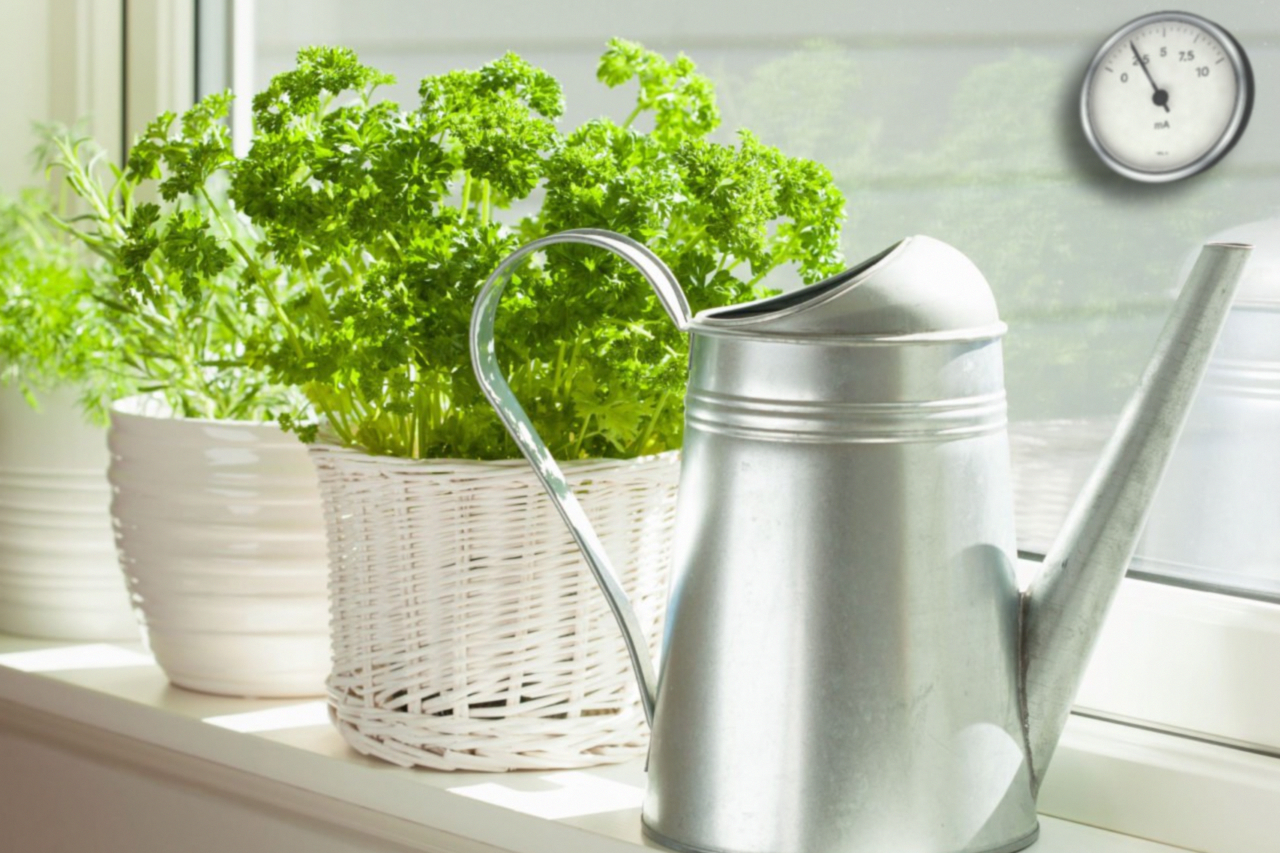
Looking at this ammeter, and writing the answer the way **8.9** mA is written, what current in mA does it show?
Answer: **2.5** mA
